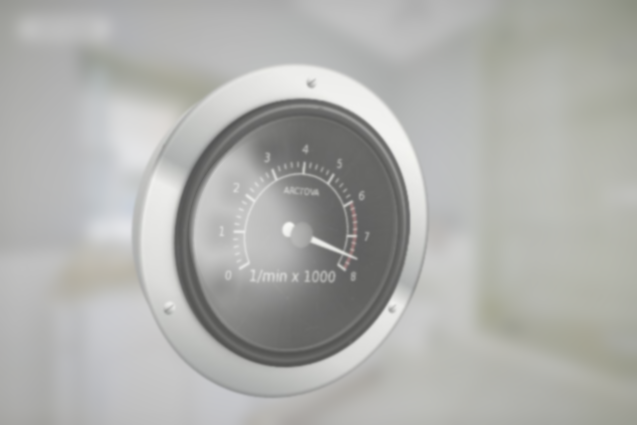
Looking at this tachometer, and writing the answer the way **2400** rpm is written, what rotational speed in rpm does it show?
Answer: **7600** rpm
